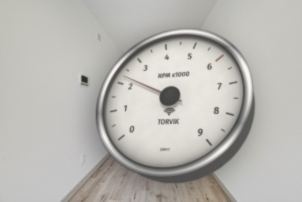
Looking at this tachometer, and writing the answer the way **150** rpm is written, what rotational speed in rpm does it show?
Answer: **2250** rpm
